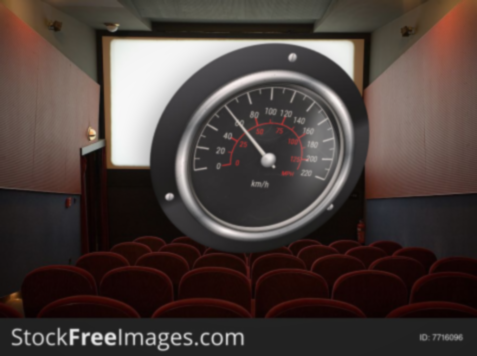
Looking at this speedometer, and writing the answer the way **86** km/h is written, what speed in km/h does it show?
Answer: **60** km/h
